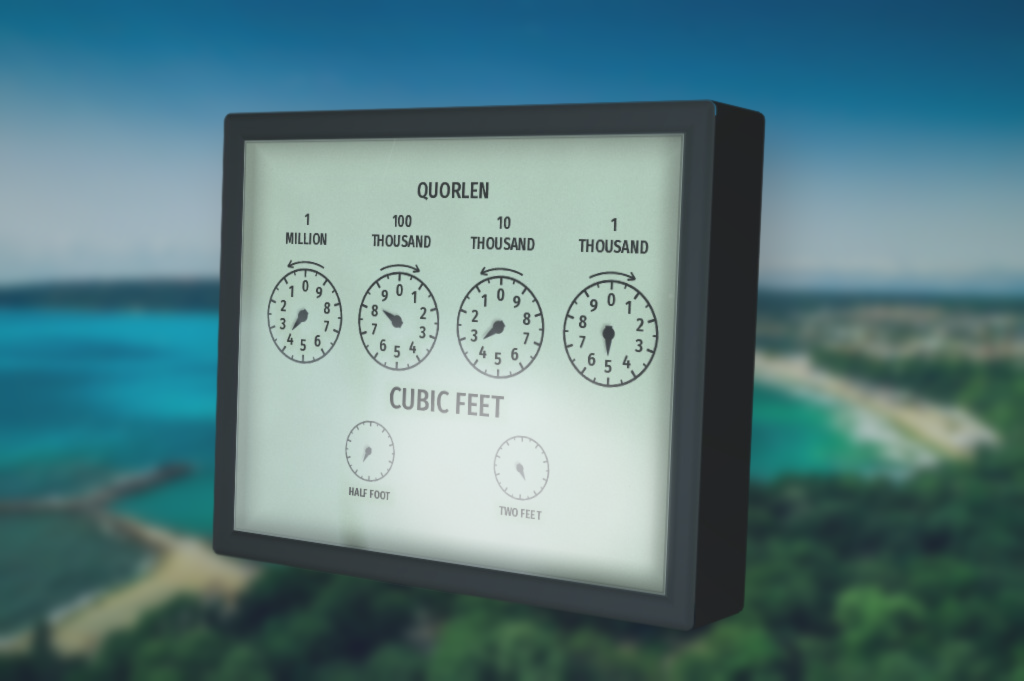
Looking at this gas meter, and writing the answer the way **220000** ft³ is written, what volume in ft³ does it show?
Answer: **383500** ft³
